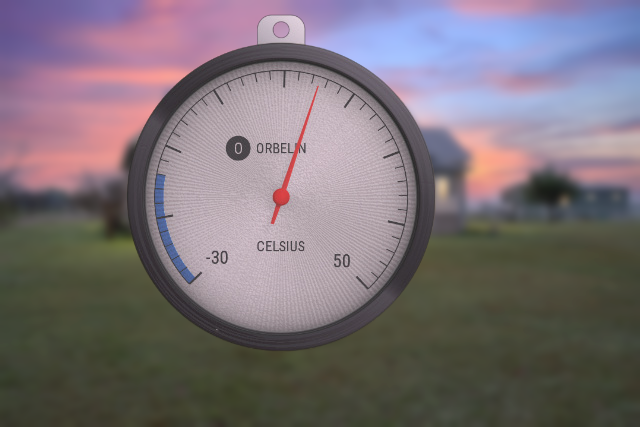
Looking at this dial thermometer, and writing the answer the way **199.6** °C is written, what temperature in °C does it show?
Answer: **15** °C
